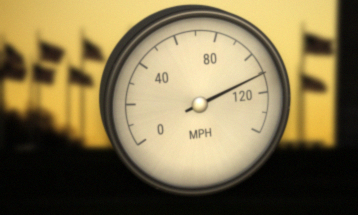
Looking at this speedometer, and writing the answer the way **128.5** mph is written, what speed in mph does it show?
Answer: **110** mph
